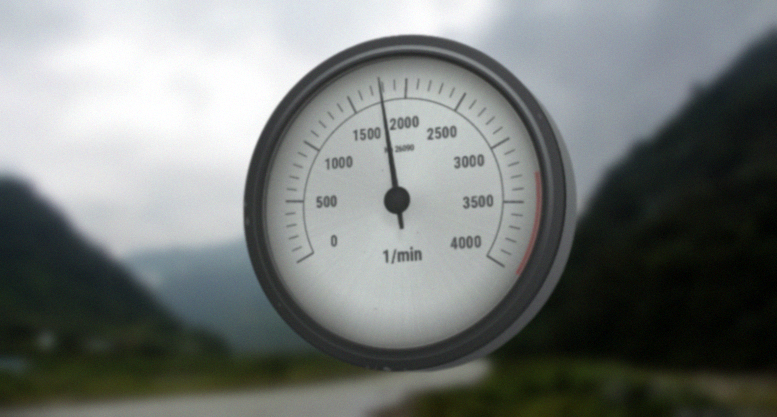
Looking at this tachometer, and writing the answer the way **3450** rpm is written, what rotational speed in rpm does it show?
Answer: **1800** rpm
